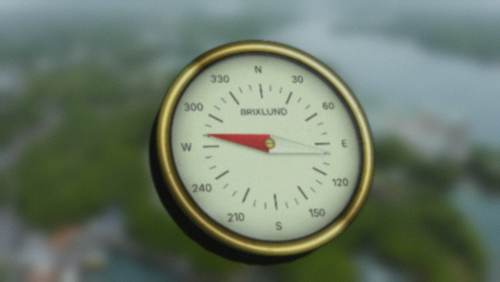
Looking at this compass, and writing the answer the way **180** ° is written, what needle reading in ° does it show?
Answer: **280** °
